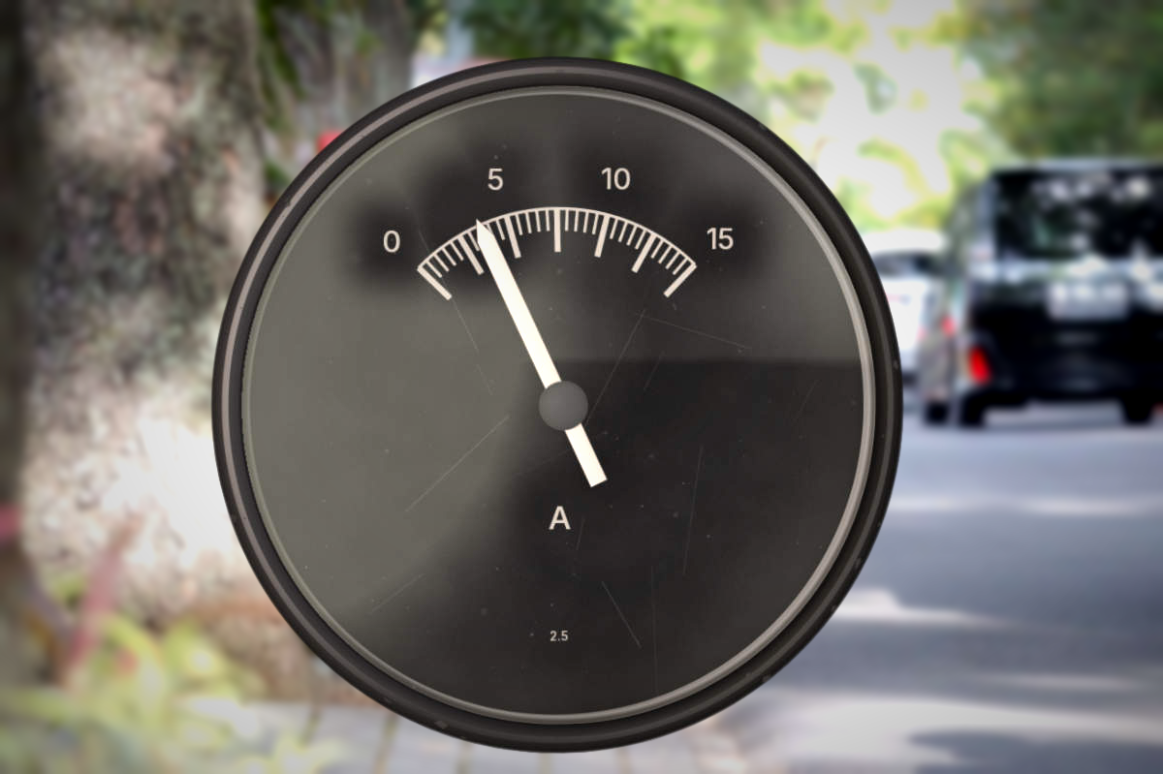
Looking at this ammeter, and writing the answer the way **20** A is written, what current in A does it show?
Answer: **3.5** A
